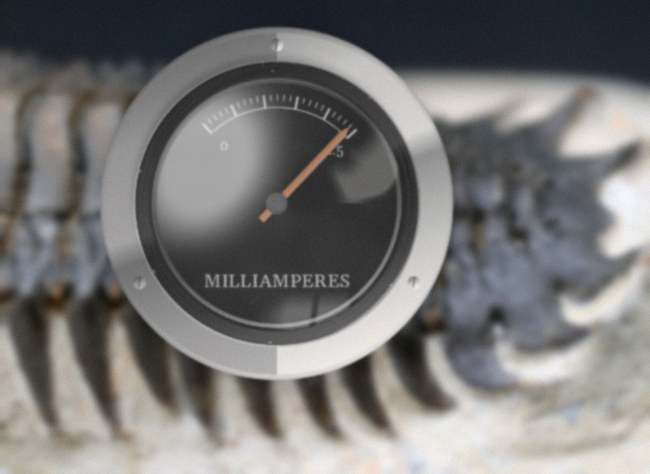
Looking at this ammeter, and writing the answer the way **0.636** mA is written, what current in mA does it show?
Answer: **2.4** mA
